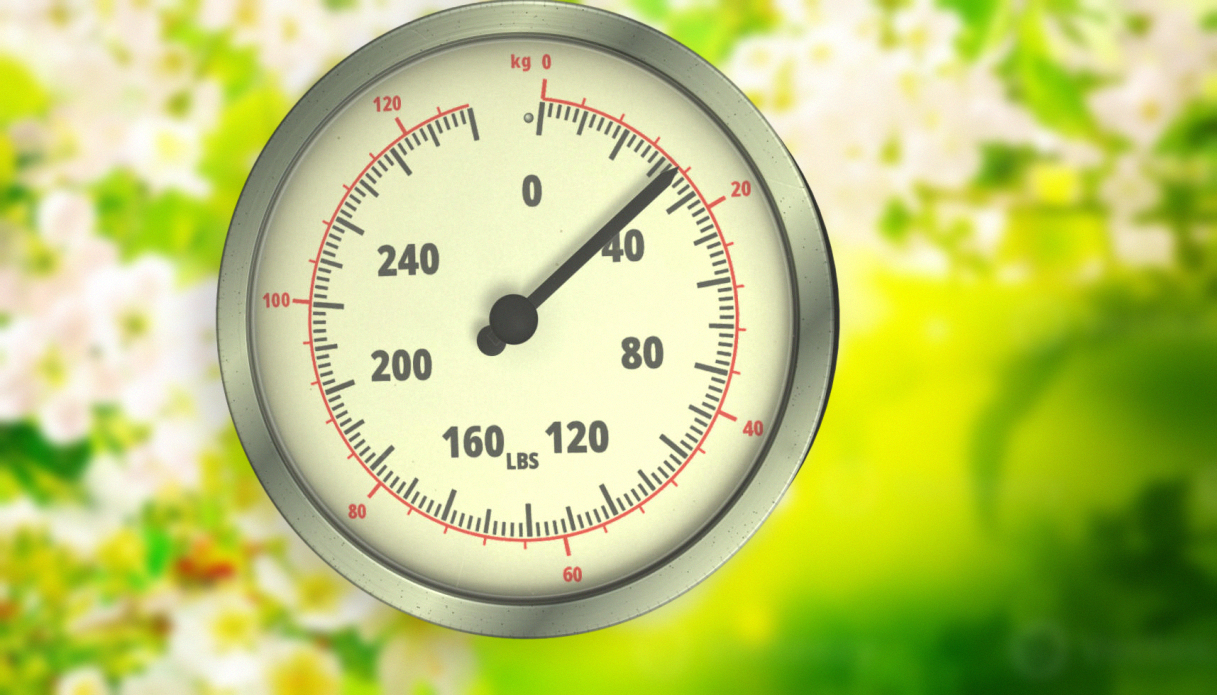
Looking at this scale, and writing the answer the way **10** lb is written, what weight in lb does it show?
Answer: **34** lb
